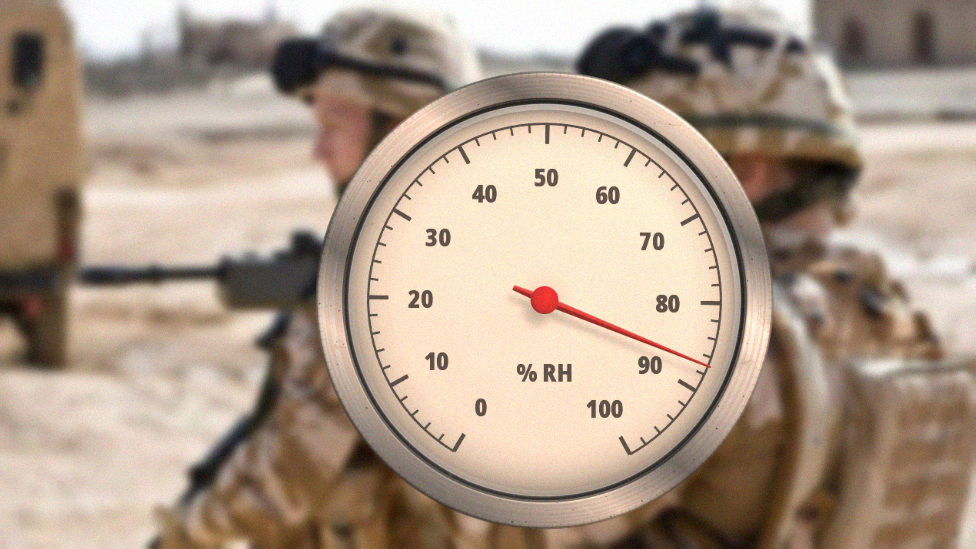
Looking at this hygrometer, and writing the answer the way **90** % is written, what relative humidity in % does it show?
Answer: **87** %
